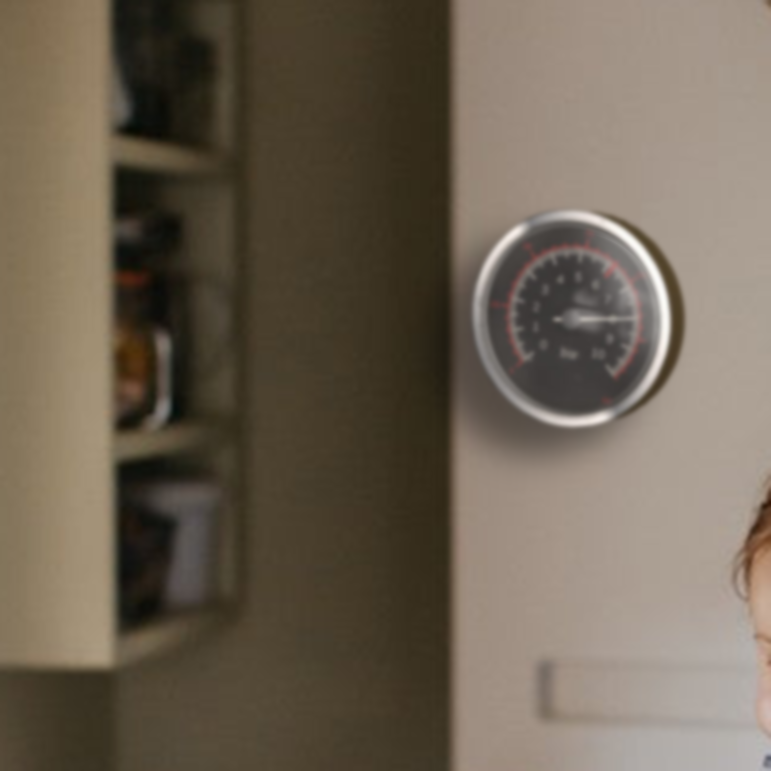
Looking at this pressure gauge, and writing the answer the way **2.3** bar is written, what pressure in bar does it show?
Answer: **8** bar
